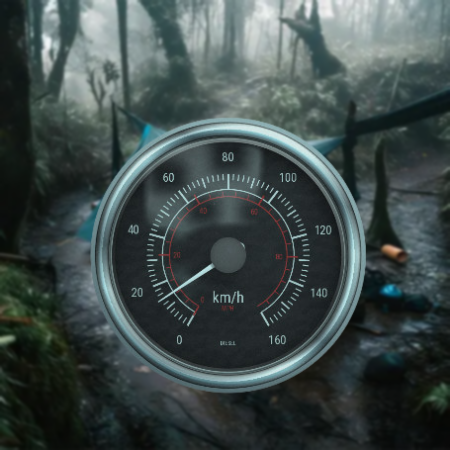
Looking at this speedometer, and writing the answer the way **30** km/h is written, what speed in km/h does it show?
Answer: **14** km/h
